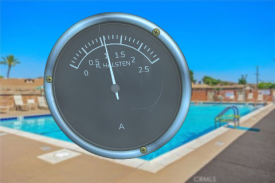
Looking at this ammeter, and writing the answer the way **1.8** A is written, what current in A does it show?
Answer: **1.1** A
